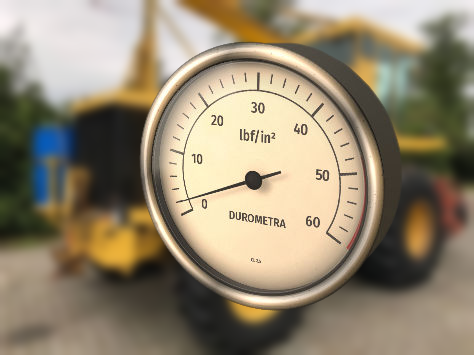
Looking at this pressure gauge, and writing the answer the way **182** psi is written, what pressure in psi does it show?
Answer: **2** psi
